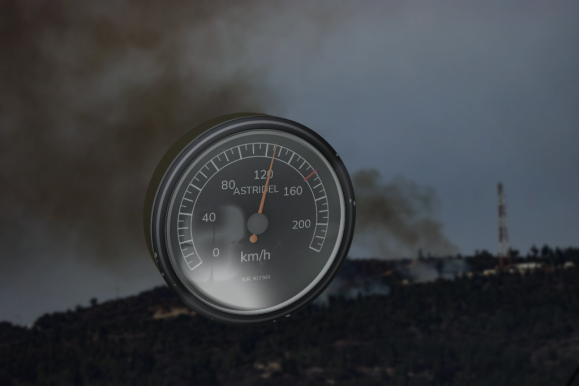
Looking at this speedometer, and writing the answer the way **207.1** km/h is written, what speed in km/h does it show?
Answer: **125** km/h
